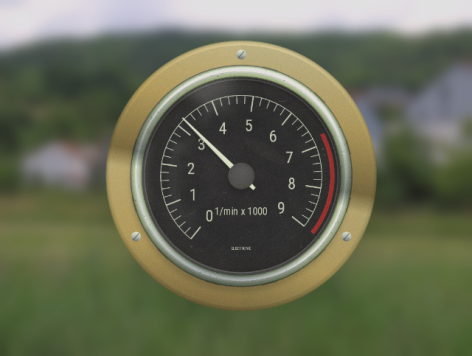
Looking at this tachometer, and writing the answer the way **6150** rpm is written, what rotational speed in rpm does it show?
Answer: **3200** rpm
